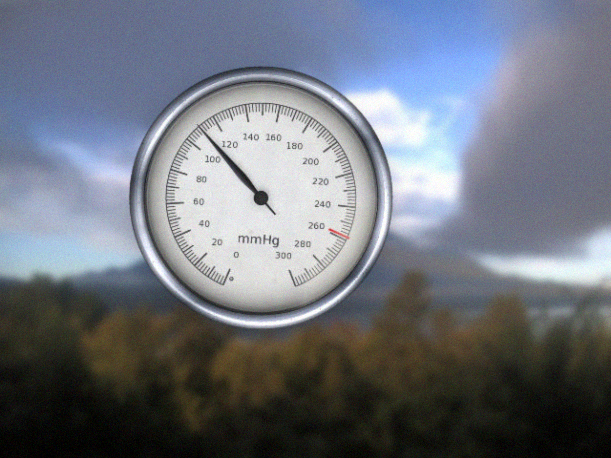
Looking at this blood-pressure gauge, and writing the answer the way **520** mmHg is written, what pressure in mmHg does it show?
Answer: **110** mmHg
